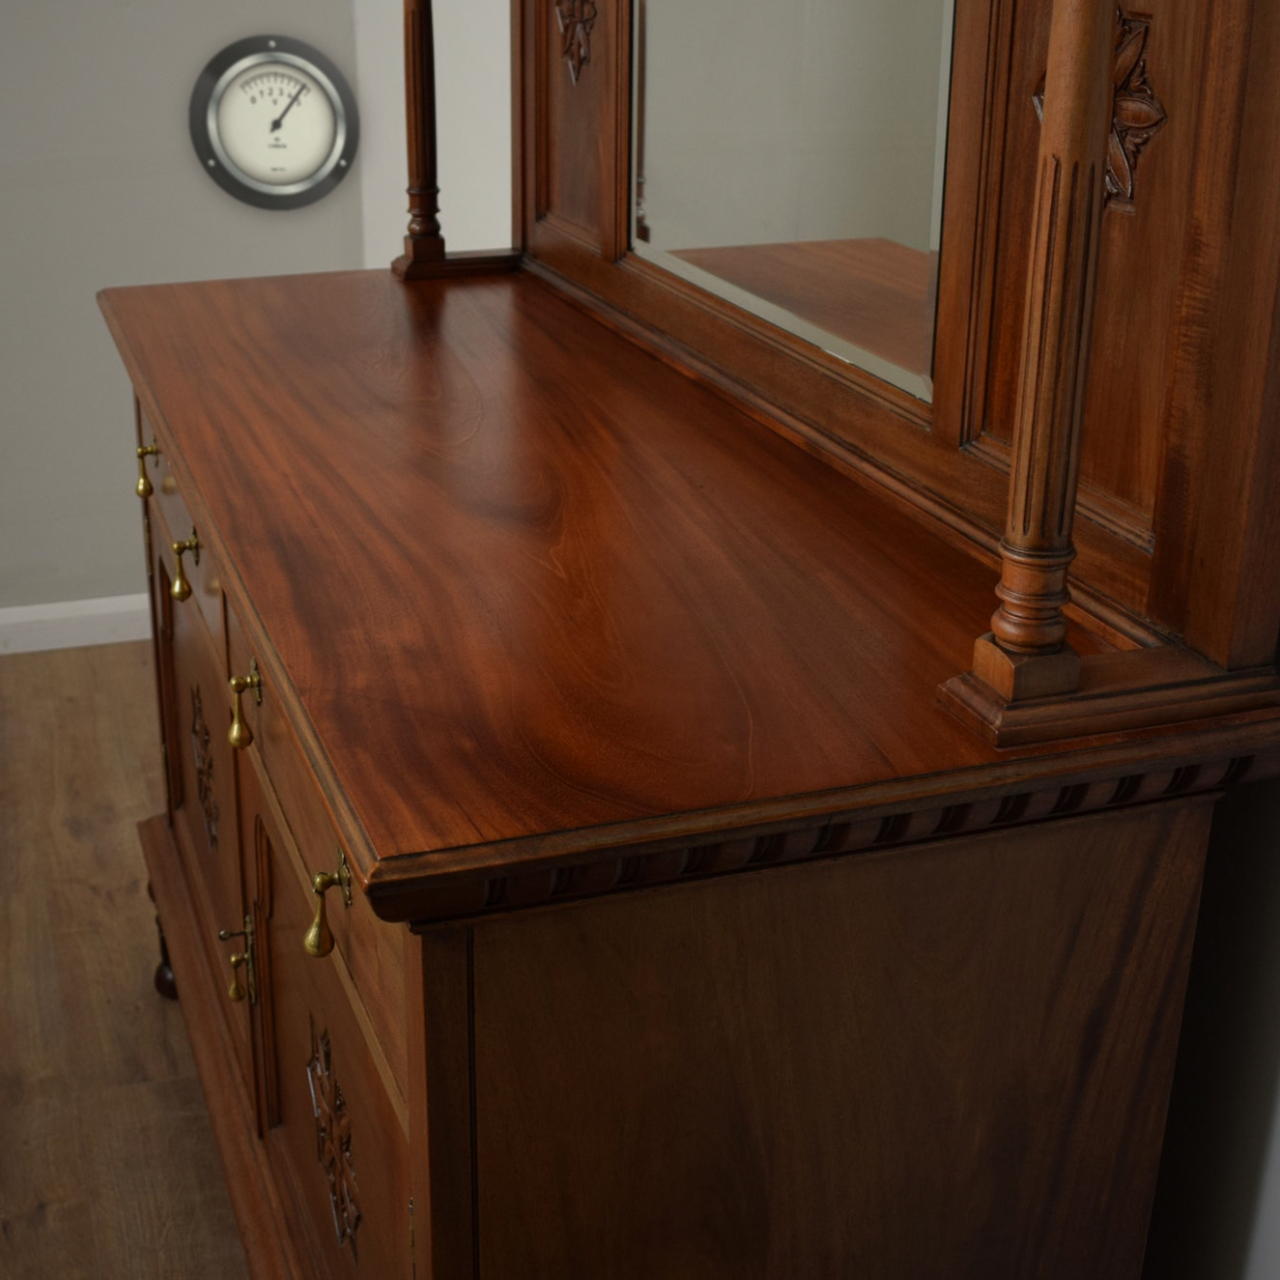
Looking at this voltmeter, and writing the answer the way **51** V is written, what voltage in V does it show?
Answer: **4.5** V
